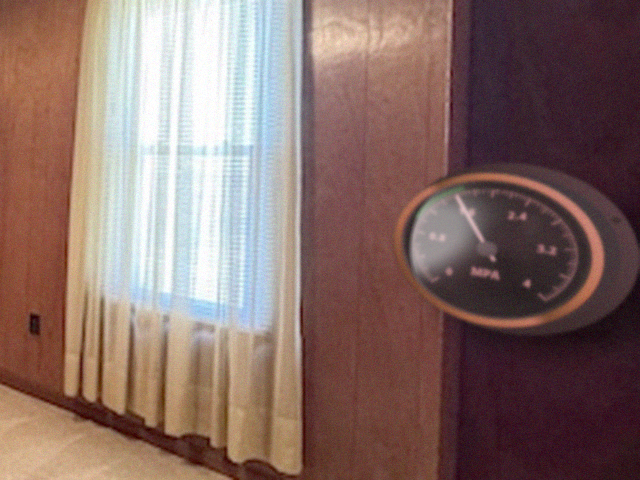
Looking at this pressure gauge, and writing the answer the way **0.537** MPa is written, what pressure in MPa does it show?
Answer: **1.6** MPa
